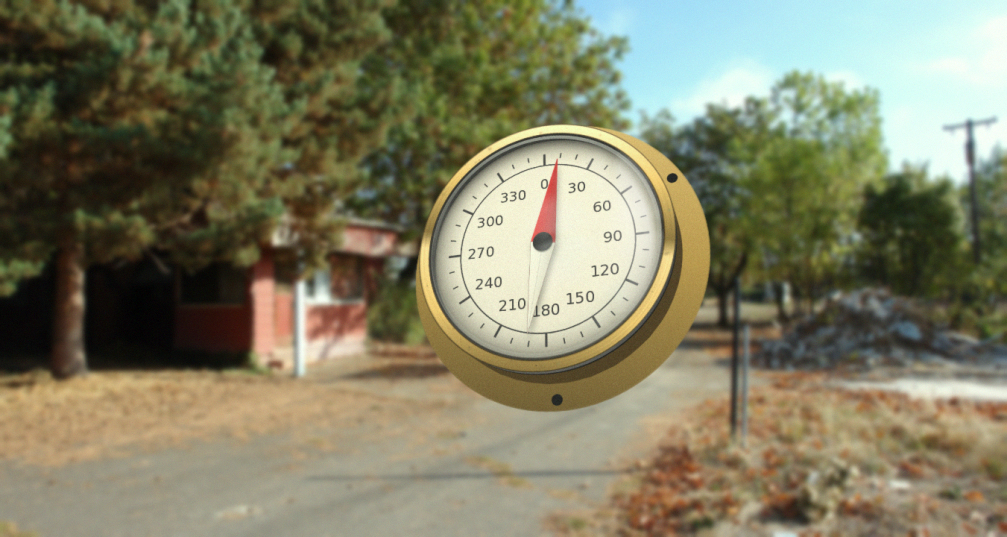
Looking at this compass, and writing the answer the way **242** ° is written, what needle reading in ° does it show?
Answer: **10** °
